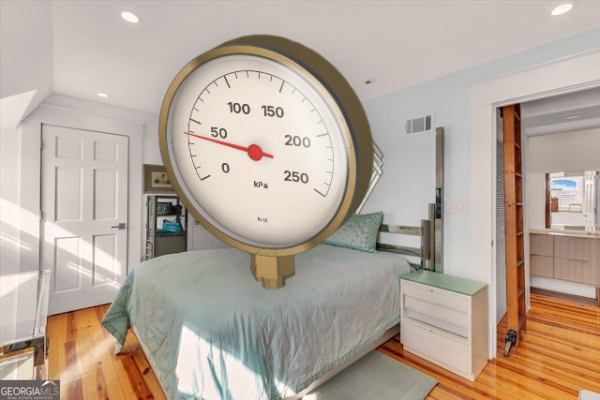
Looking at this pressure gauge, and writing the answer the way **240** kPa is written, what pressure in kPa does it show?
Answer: **40** kPa
